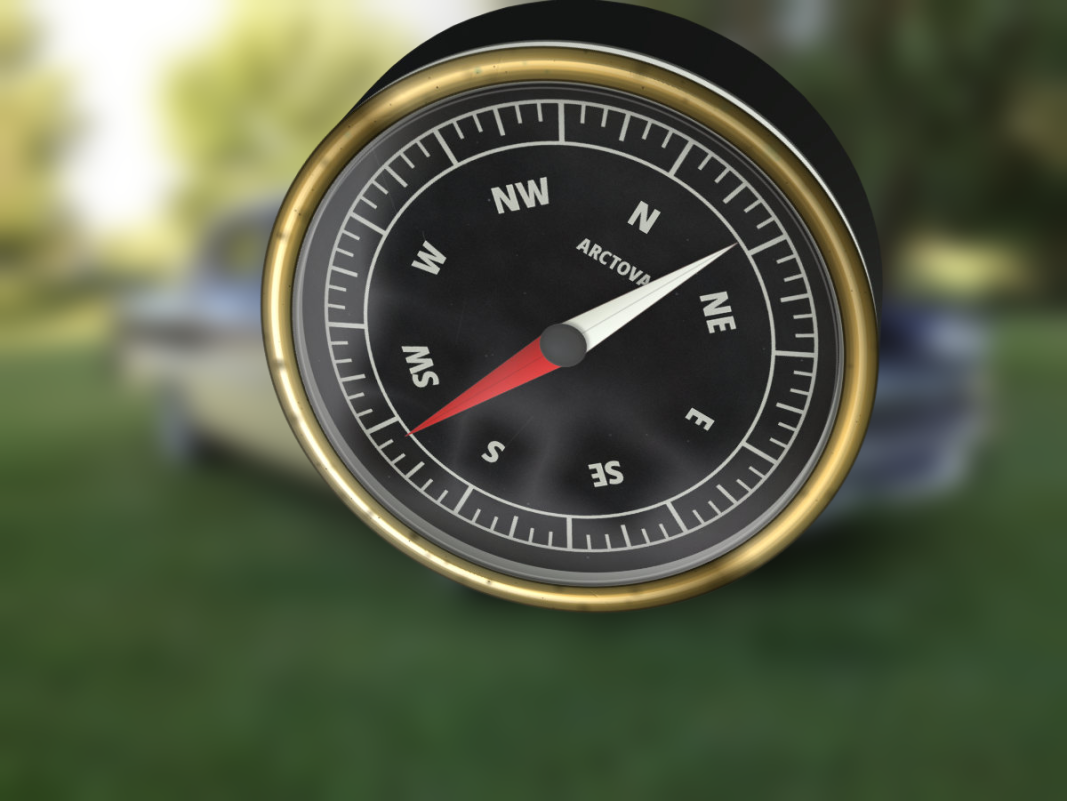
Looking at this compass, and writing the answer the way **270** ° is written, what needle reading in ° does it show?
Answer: **205** °
